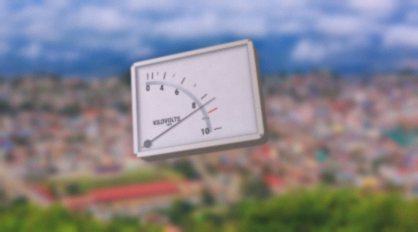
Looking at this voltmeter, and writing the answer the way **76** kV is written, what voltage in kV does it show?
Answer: **8.5** kV
